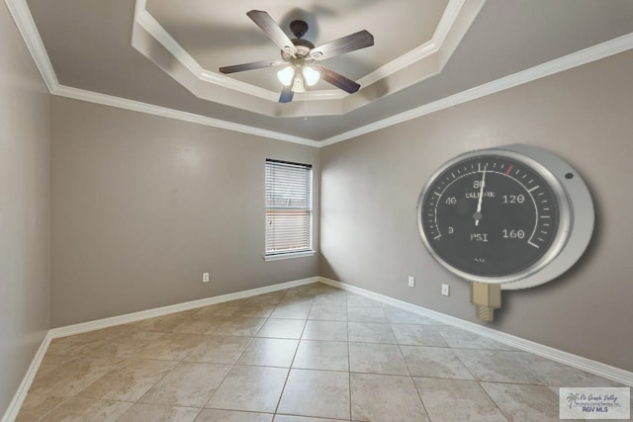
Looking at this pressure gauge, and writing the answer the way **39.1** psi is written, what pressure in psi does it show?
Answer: **85** psi
